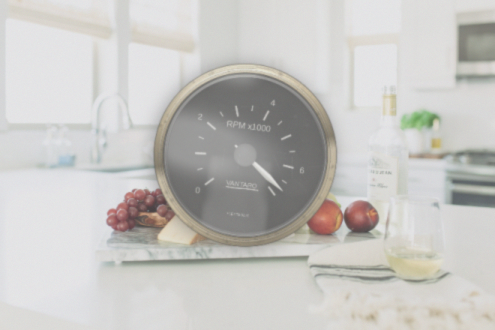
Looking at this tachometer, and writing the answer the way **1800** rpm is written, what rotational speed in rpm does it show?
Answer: **6750** rpm
